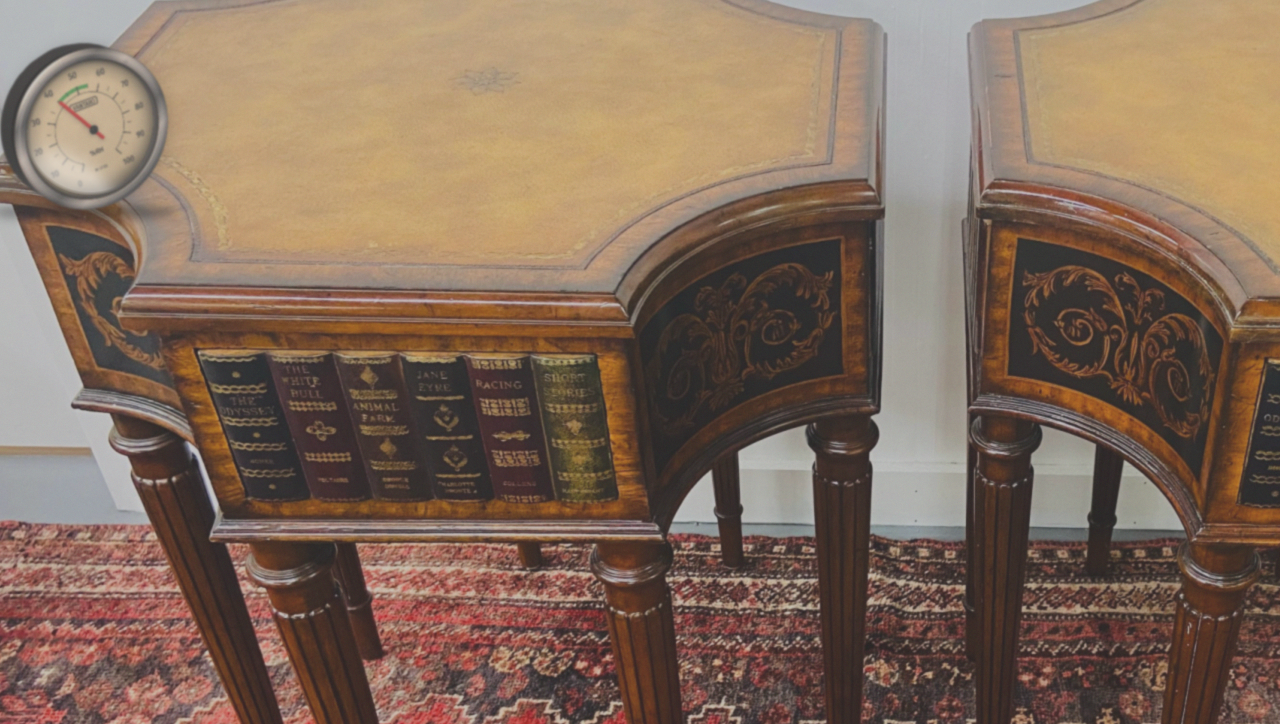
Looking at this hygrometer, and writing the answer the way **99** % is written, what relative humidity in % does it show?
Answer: **40** %
